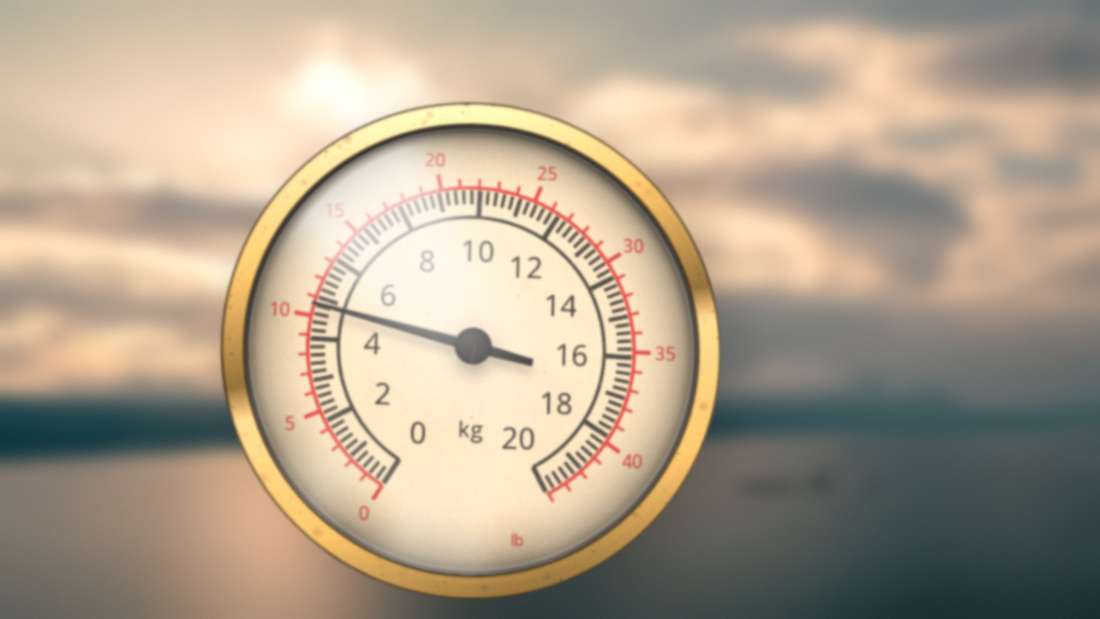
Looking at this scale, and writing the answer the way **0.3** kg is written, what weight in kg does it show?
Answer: **4.8** kg
